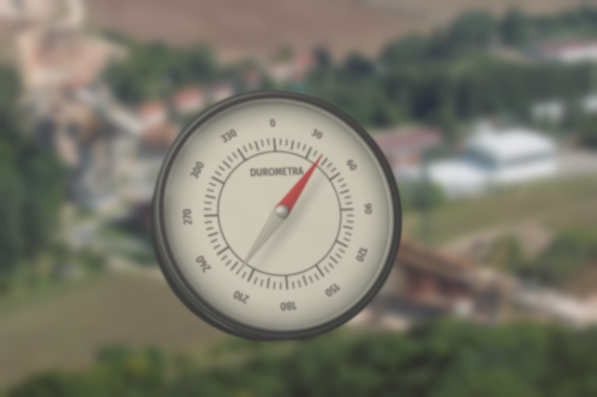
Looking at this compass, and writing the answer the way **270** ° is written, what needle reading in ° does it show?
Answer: **40** °
